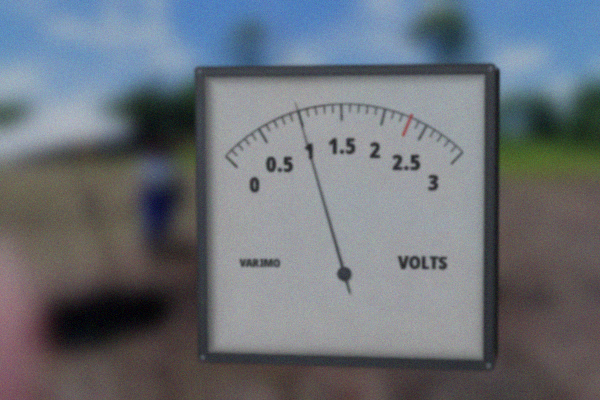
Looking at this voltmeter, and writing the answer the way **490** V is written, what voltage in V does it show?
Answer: **1** V
